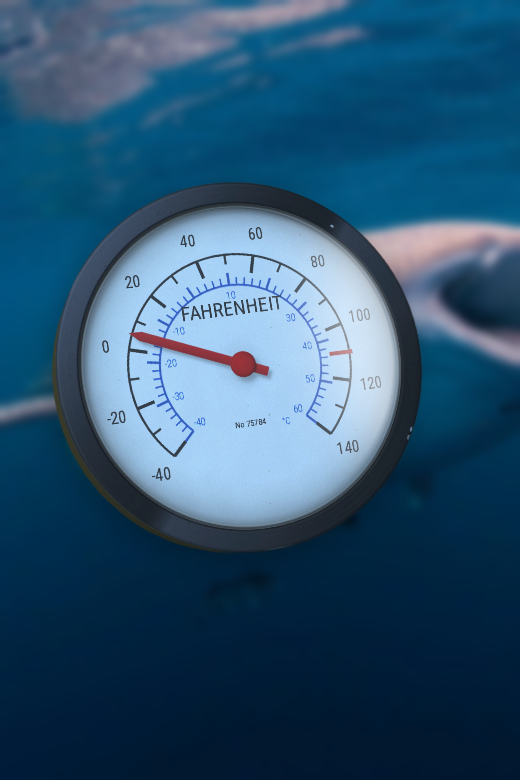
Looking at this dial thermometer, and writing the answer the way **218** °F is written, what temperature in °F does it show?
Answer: **5** °F
